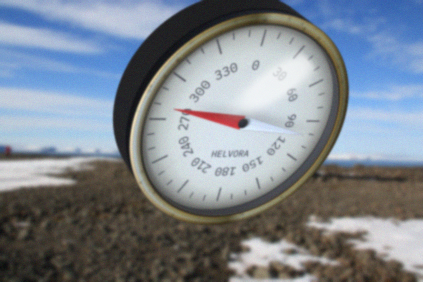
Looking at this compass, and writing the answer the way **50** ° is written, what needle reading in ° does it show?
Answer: **280** °
